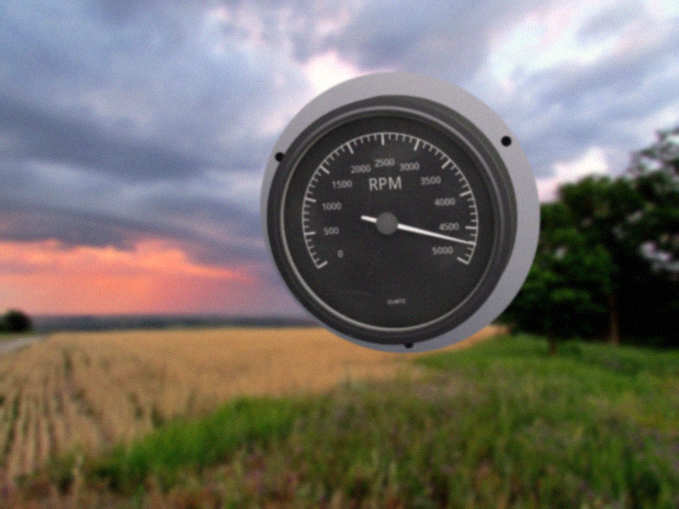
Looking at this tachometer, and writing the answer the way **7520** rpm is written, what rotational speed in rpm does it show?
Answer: **4700** rpm
